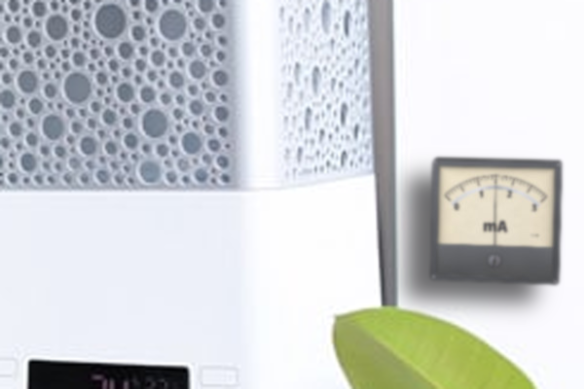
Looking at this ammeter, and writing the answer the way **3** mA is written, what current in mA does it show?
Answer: **1.5** mA
